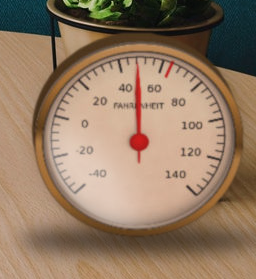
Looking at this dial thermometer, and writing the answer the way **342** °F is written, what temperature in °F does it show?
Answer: **48** °F
